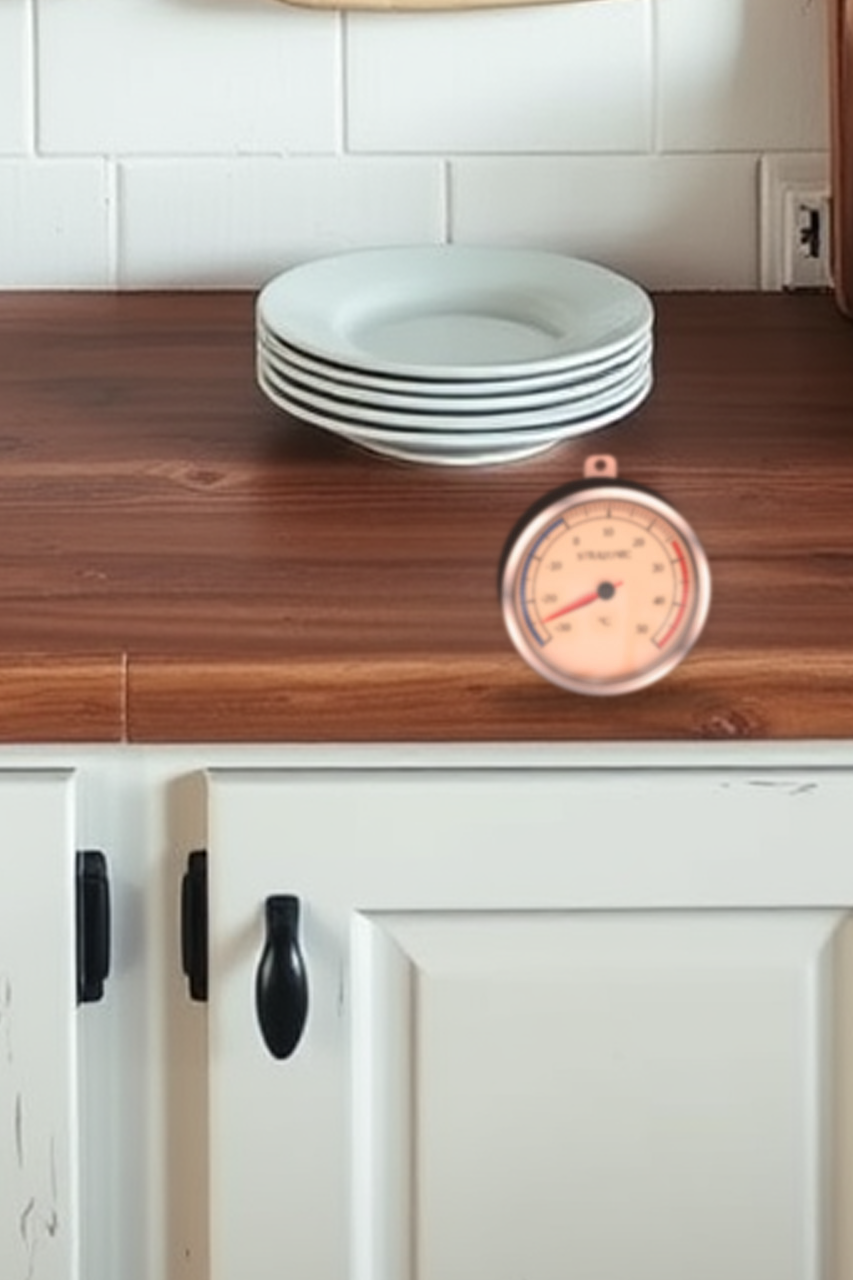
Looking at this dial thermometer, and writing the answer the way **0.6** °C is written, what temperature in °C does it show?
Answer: **-25** °C
